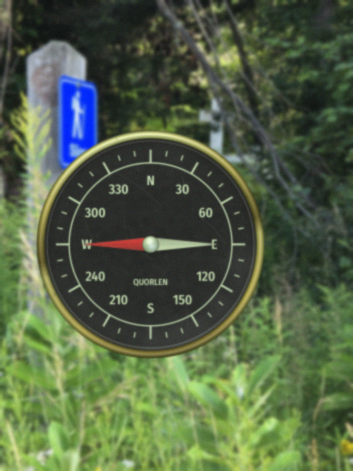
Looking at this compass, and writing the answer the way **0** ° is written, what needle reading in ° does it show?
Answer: **270** °
